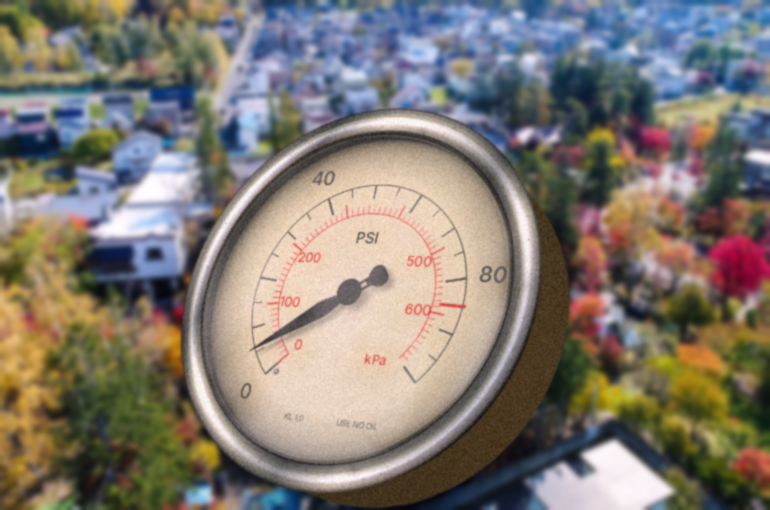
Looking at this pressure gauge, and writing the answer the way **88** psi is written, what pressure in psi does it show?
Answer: **5** psi
